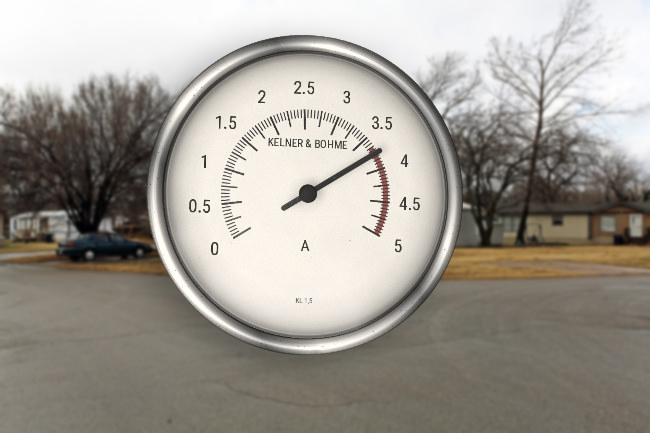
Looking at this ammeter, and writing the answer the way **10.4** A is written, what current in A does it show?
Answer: **3.75** A
